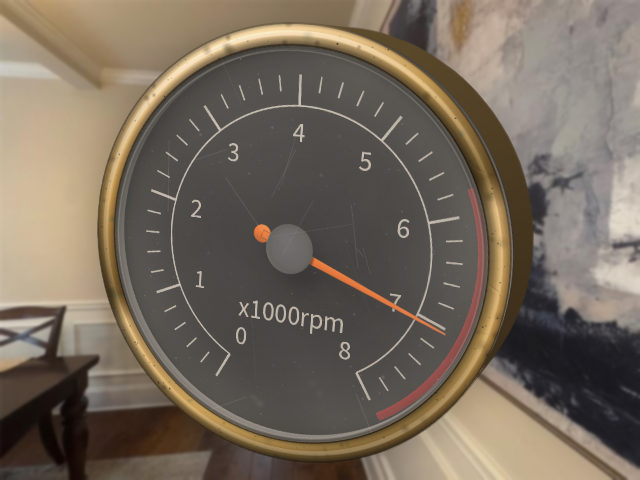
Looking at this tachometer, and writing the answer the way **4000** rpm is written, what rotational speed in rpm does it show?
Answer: **7000** rpm
